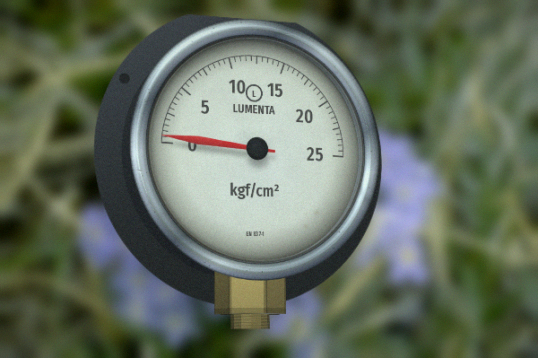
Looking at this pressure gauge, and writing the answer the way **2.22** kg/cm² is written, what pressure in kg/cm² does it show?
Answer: **0.5** kg/cm²
